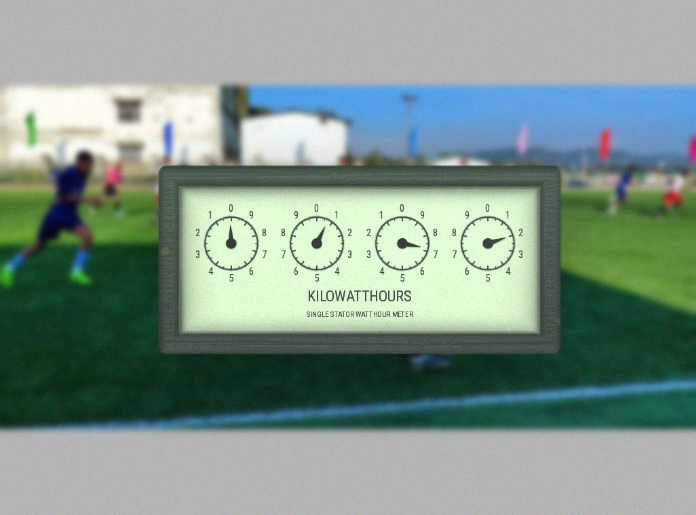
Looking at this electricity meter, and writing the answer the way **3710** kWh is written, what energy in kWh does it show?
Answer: **72** kWh
